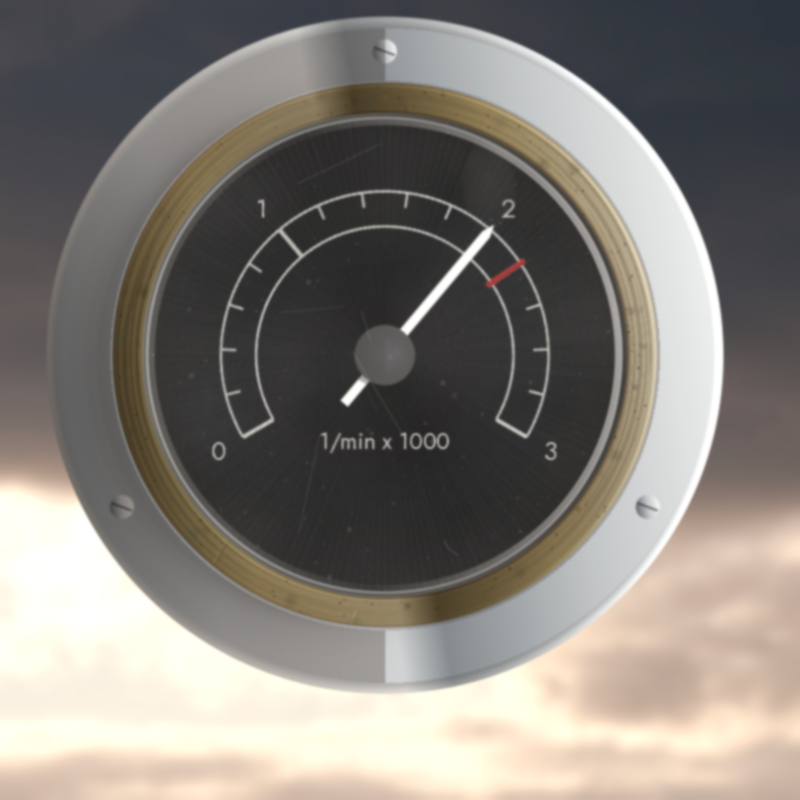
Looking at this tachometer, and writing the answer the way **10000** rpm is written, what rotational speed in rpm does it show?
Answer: **2000** rpm
